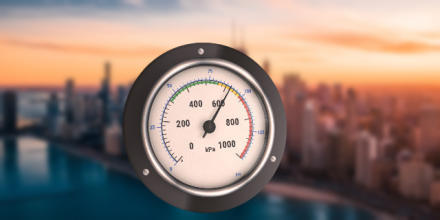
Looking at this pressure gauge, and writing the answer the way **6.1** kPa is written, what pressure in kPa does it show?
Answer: **620** kPa
